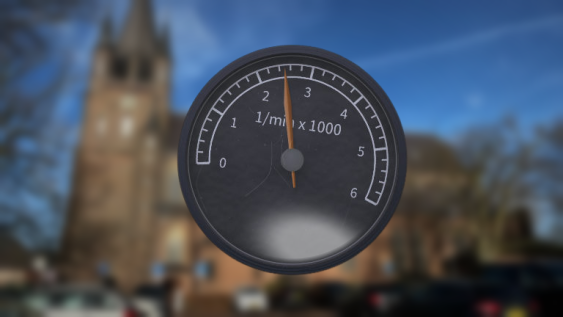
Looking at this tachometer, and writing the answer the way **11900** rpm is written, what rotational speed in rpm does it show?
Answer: **2500** rpm
